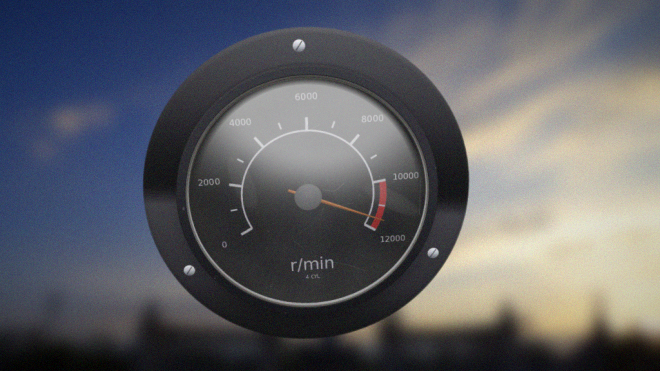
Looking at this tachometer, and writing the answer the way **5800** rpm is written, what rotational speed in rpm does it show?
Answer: **11500** rpm
